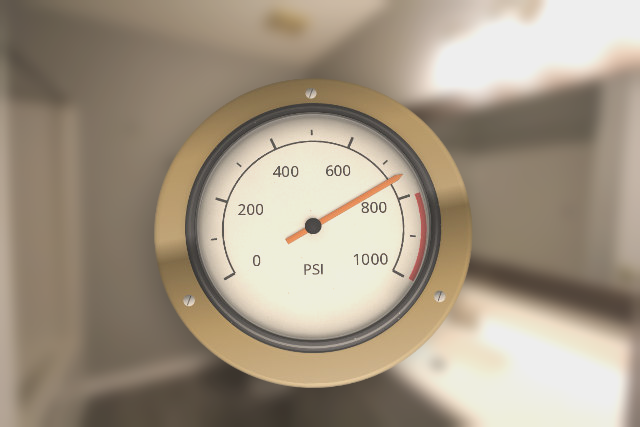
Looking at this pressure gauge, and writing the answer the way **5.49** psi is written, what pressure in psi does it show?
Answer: **750** psi
